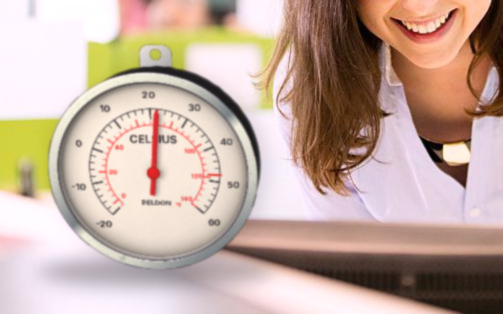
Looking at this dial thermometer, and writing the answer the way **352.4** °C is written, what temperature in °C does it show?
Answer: **22** °C
